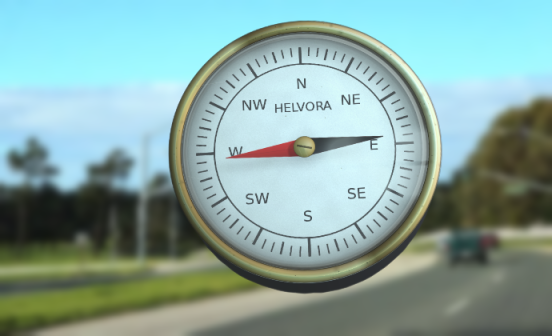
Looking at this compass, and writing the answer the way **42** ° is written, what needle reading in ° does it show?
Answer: **265** °
